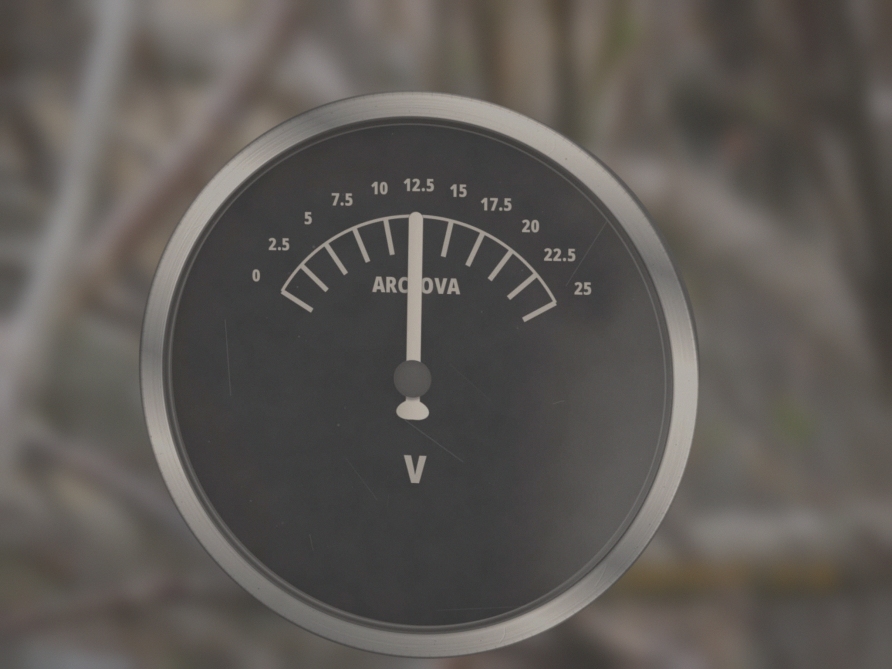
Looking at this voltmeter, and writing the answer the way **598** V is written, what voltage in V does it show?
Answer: **12.5** V
